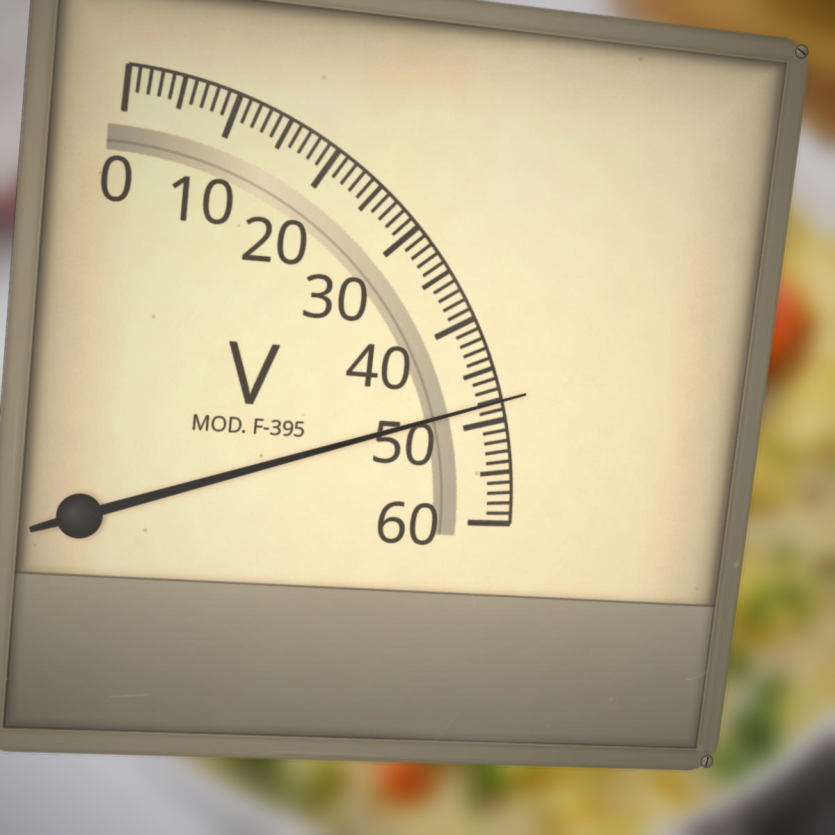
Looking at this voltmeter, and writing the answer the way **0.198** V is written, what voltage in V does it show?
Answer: **48** V
